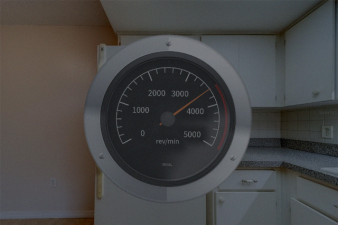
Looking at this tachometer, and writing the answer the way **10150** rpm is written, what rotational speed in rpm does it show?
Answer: **3600** rpm
